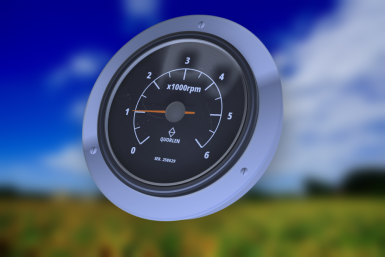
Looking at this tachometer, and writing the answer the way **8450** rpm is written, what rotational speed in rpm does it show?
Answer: **1000** rpm
